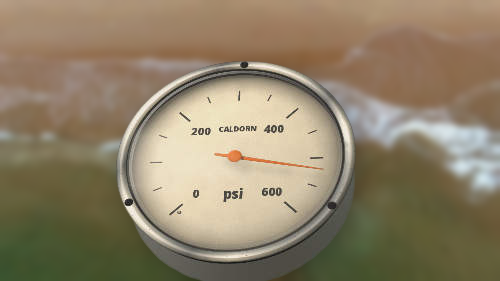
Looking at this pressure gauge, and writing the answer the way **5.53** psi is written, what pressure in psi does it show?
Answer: **525** psi
